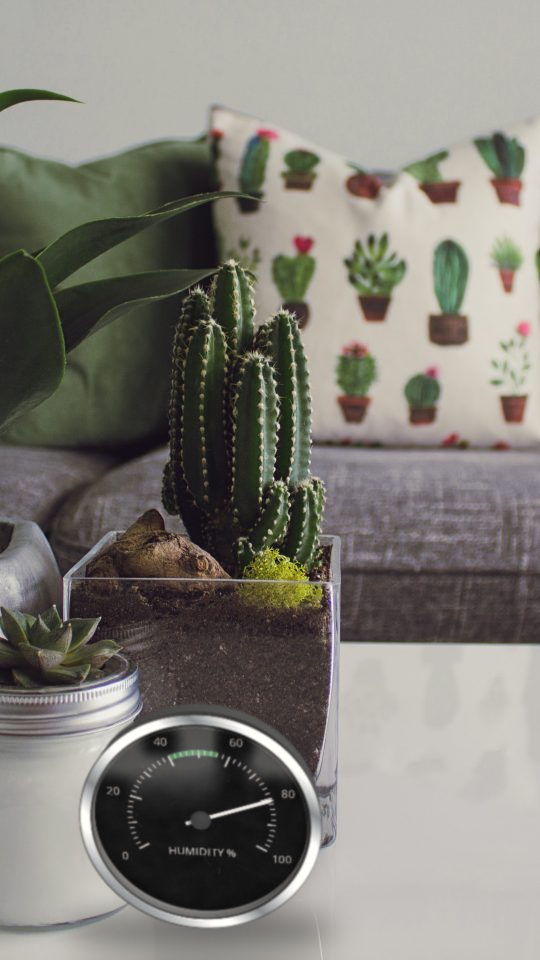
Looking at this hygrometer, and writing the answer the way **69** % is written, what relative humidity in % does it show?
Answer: **80** %
